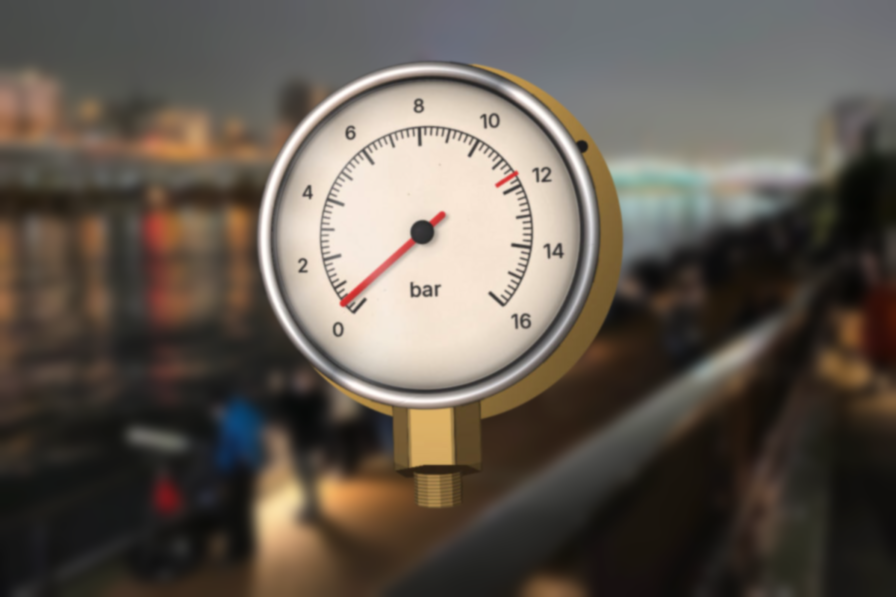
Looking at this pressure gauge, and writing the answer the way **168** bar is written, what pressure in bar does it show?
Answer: **0.4** bar
